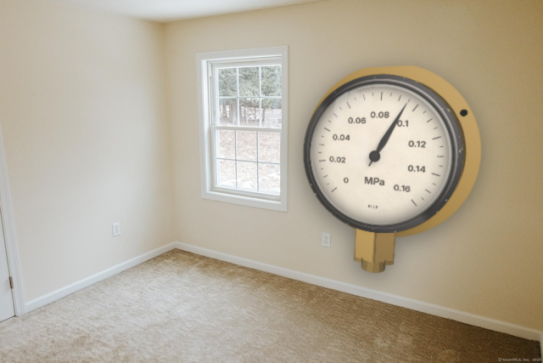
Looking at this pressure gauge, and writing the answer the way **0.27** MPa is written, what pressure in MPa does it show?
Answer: **0.095** MPa
